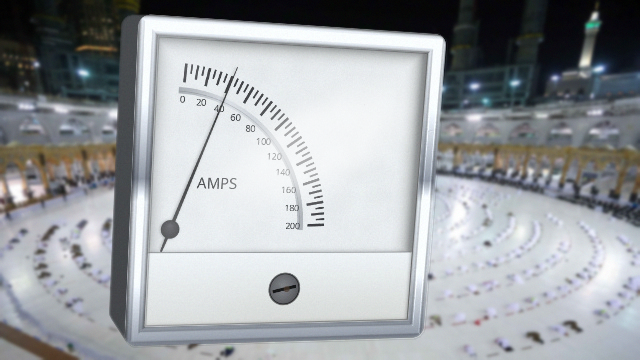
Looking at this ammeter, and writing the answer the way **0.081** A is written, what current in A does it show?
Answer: **40** A
